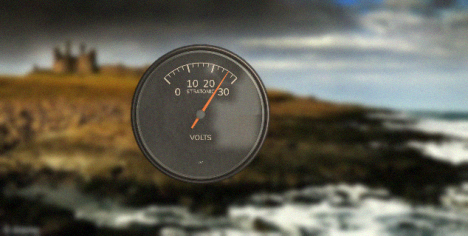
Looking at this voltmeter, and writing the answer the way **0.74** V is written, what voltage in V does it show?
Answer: **26** V
